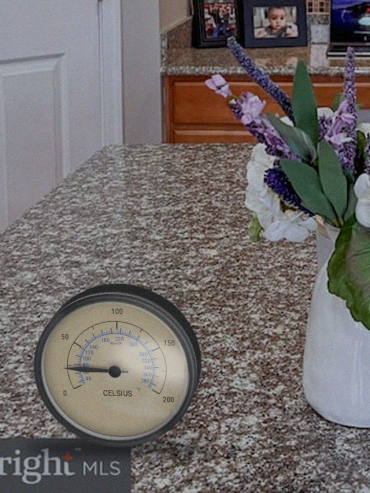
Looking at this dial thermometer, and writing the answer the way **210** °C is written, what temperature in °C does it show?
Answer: **25** °C
